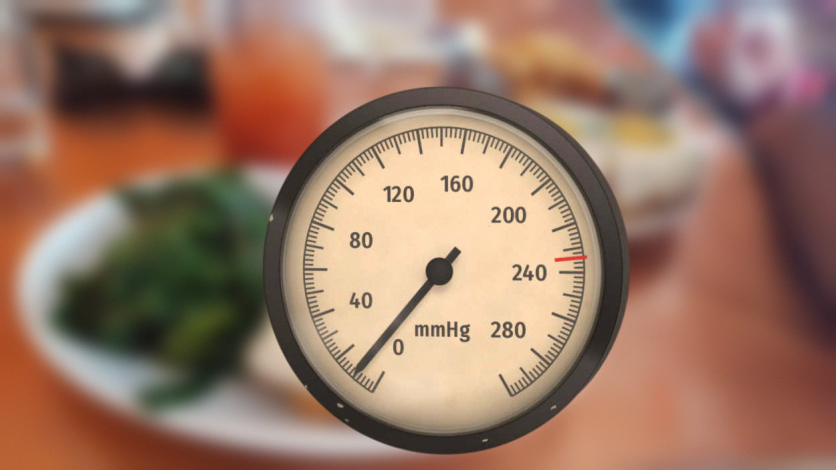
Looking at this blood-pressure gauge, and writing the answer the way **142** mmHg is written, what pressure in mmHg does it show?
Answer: **10** mmHg
